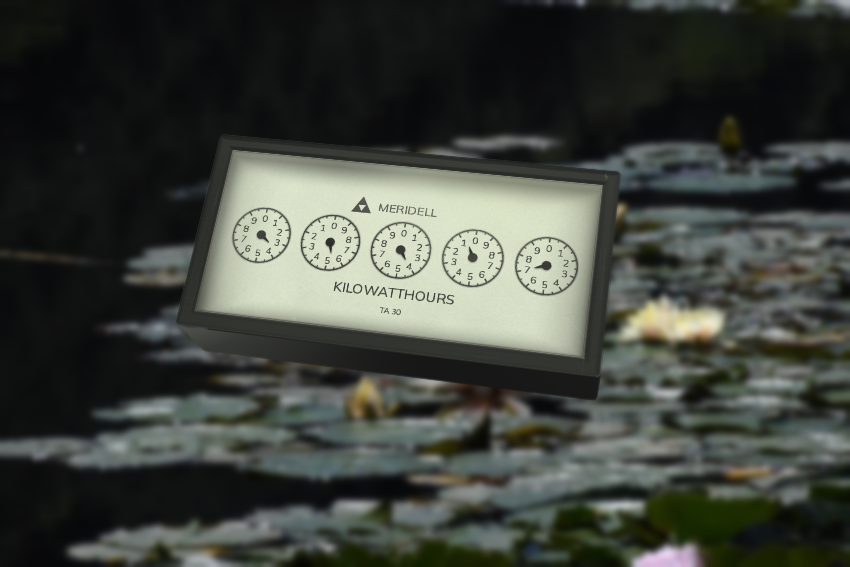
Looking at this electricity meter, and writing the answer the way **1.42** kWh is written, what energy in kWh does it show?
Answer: **35407** kWh
